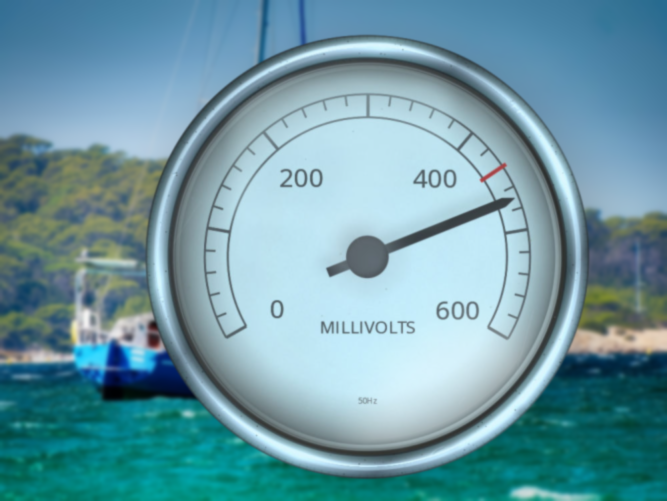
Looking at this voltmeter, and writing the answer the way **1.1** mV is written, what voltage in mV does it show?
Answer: **470** mV
